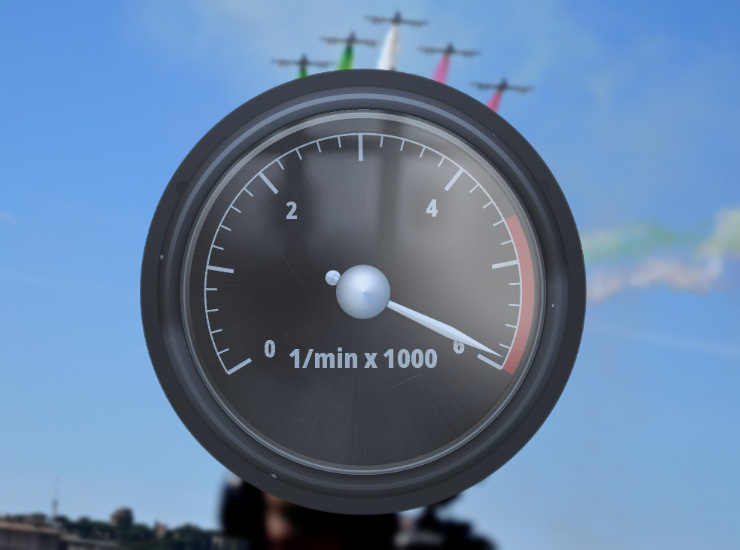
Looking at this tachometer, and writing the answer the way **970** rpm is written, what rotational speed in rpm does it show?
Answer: **5900** rpm
